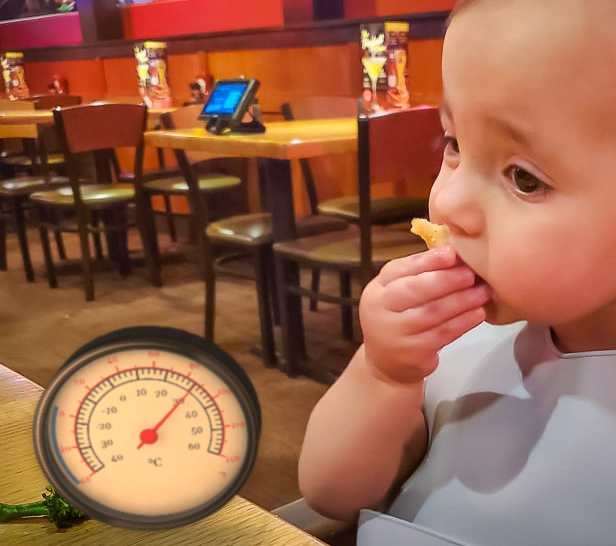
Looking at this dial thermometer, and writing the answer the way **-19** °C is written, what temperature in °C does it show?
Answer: **30** °C
